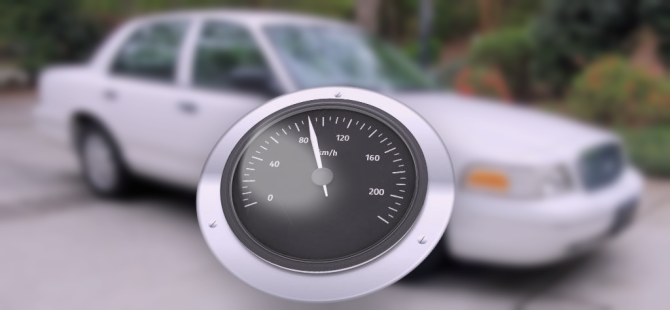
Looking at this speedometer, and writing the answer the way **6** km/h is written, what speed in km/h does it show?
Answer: **90** km/h
